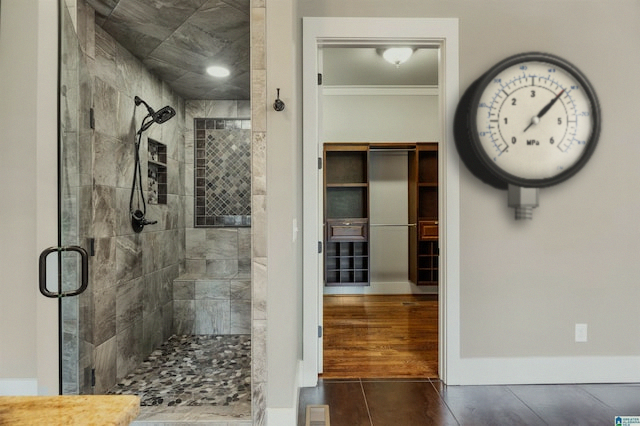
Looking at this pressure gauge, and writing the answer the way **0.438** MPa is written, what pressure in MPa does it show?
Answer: **4** MPa
